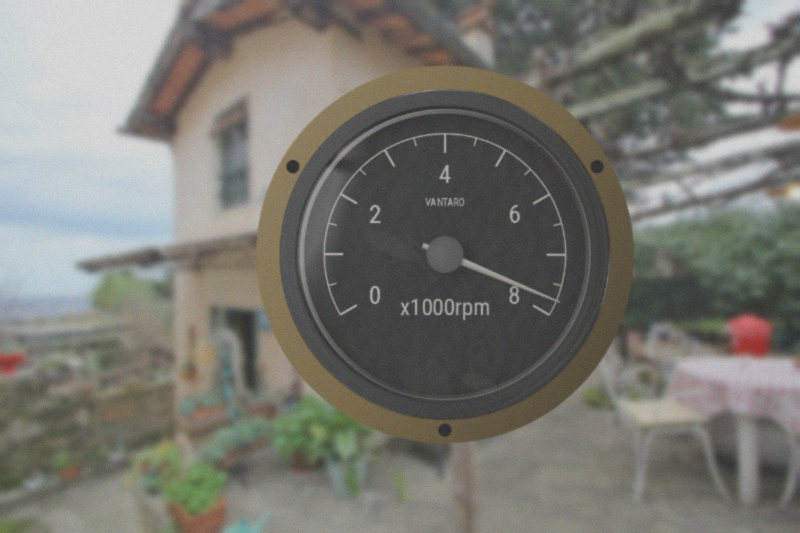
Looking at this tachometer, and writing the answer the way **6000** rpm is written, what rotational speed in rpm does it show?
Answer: **7750** rpm
